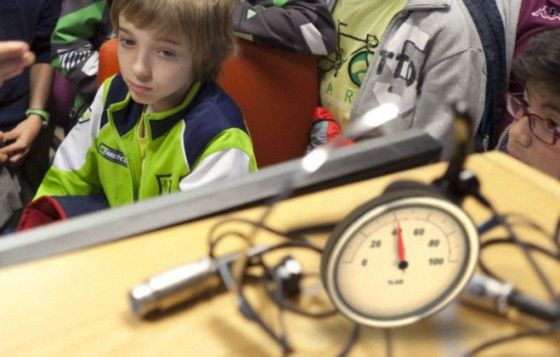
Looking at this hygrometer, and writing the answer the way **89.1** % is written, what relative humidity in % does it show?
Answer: **40** %
